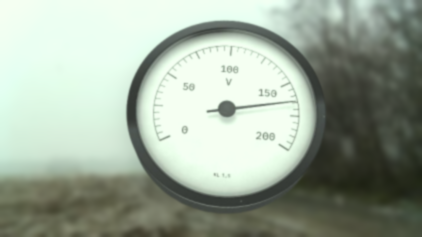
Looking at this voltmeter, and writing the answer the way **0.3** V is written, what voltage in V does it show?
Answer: **165** V
